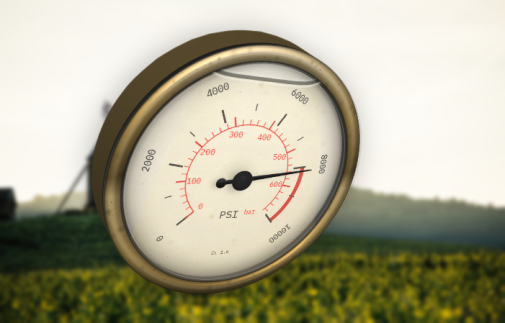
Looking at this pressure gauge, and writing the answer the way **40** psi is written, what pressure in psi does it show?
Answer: **8000** psi
